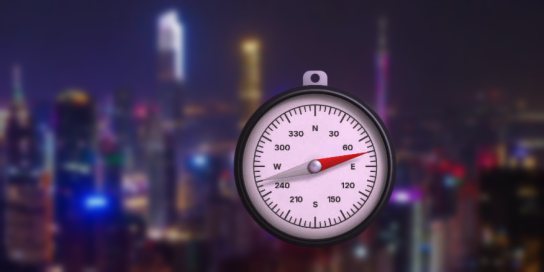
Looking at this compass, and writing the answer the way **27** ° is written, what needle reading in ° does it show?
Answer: **75** °
